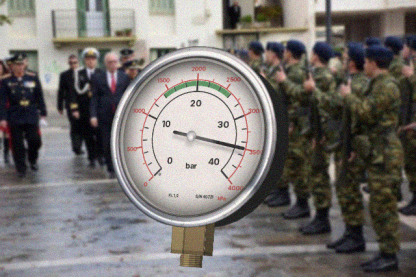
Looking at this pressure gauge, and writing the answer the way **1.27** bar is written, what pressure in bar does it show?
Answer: **35** bar
